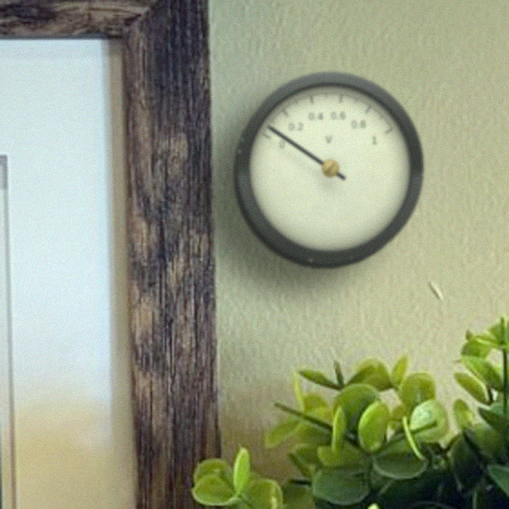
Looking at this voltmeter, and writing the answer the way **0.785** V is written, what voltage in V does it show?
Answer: **0.05** V
